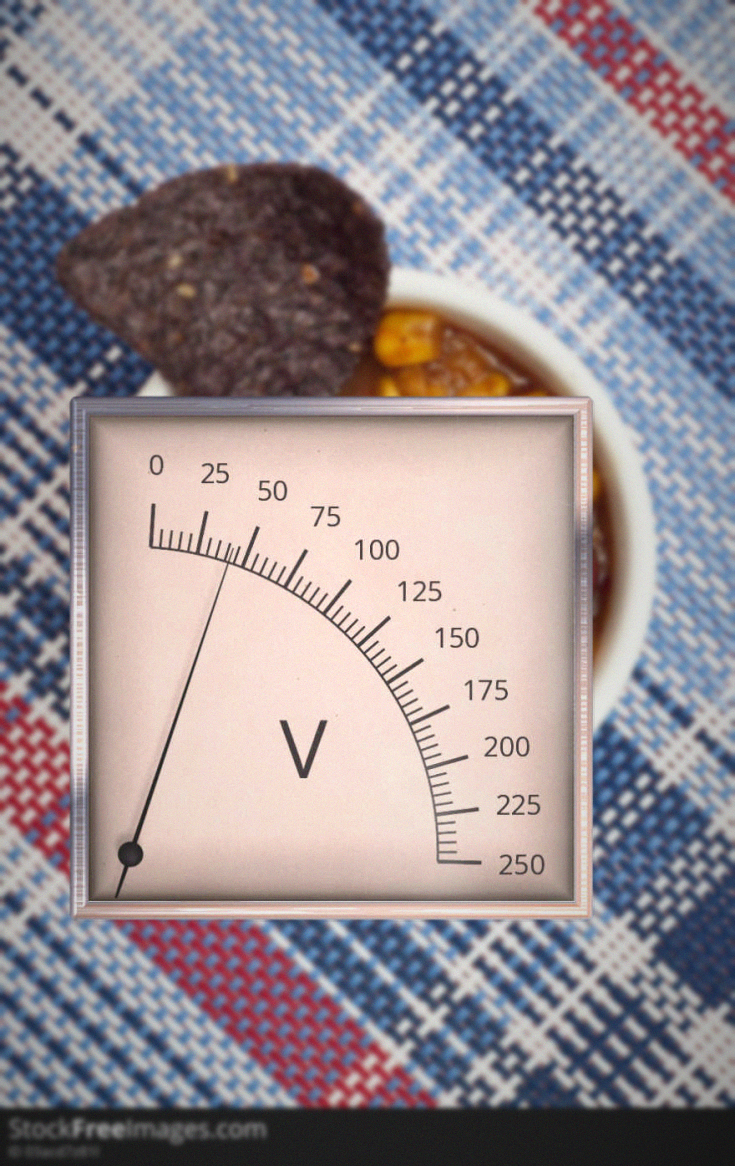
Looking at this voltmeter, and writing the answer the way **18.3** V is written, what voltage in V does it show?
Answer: **42.5** V
